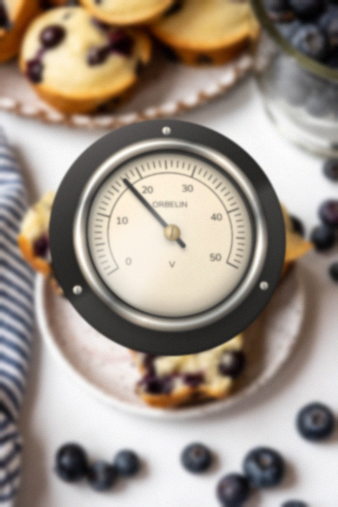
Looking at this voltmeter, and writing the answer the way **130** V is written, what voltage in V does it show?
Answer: **17** V
